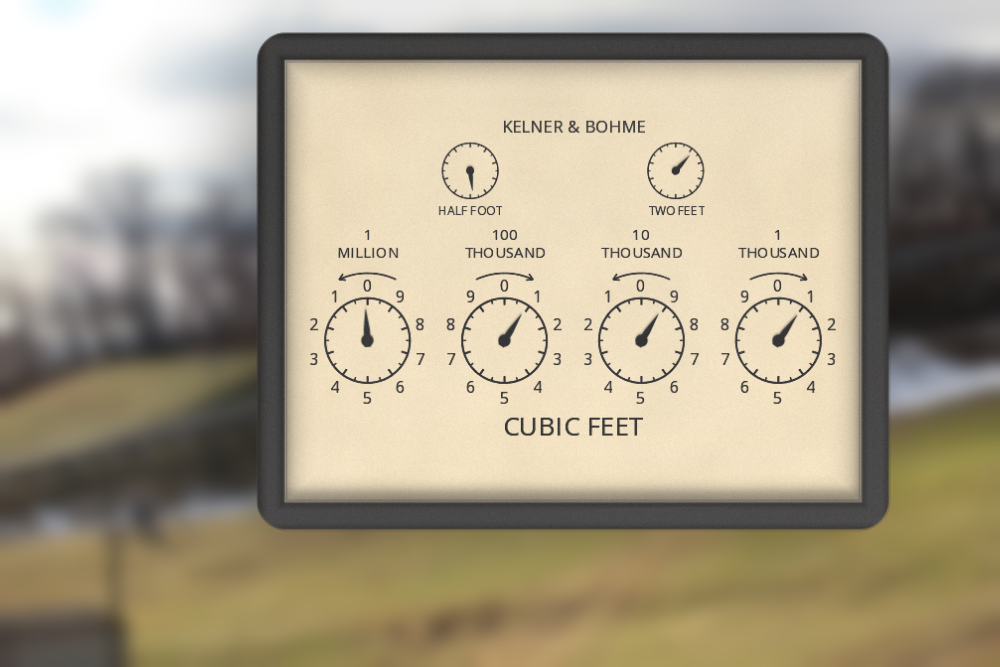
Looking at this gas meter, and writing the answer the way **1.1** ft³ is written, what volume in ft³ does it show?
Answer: **9100** ft³
